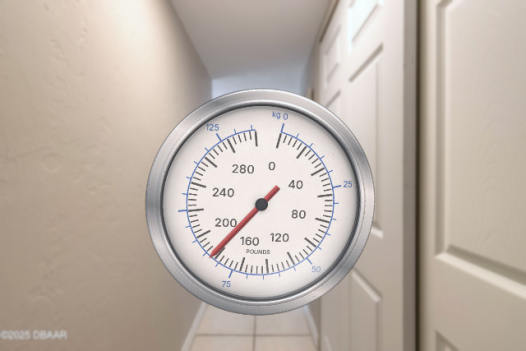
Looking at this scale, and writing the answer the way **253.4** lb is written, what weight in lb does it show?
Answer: **184** lb
